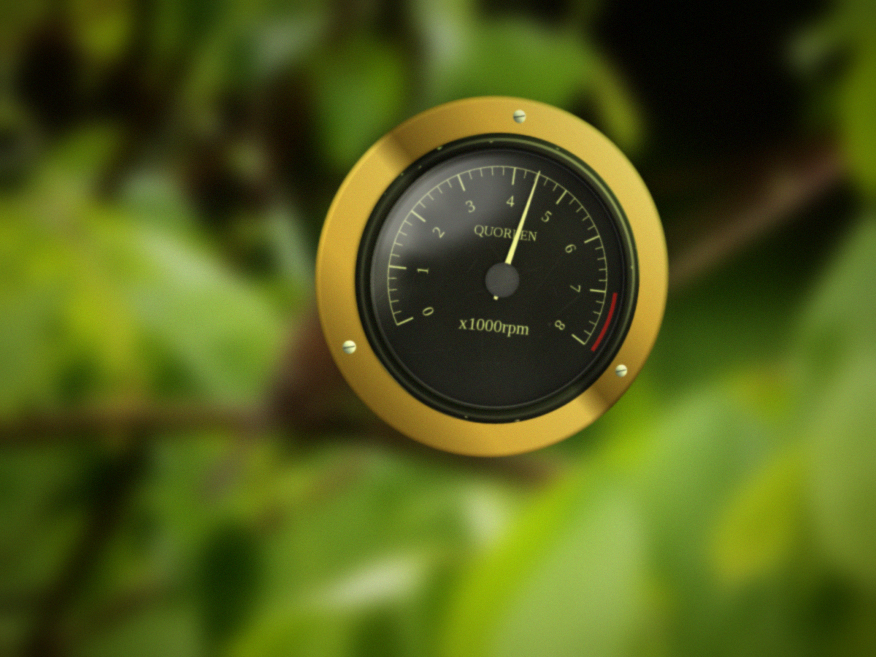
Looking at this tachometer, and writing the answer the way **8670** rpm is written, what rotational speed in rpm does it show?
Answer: **4400** rpm
